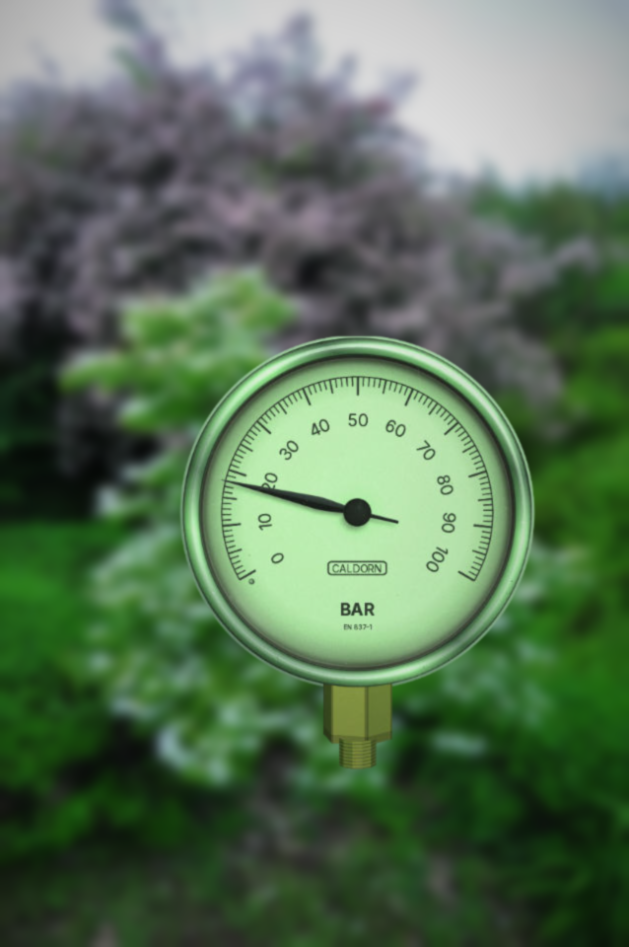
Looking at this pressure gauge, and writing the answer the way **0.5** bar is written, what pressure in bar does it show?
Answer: **18** bar
